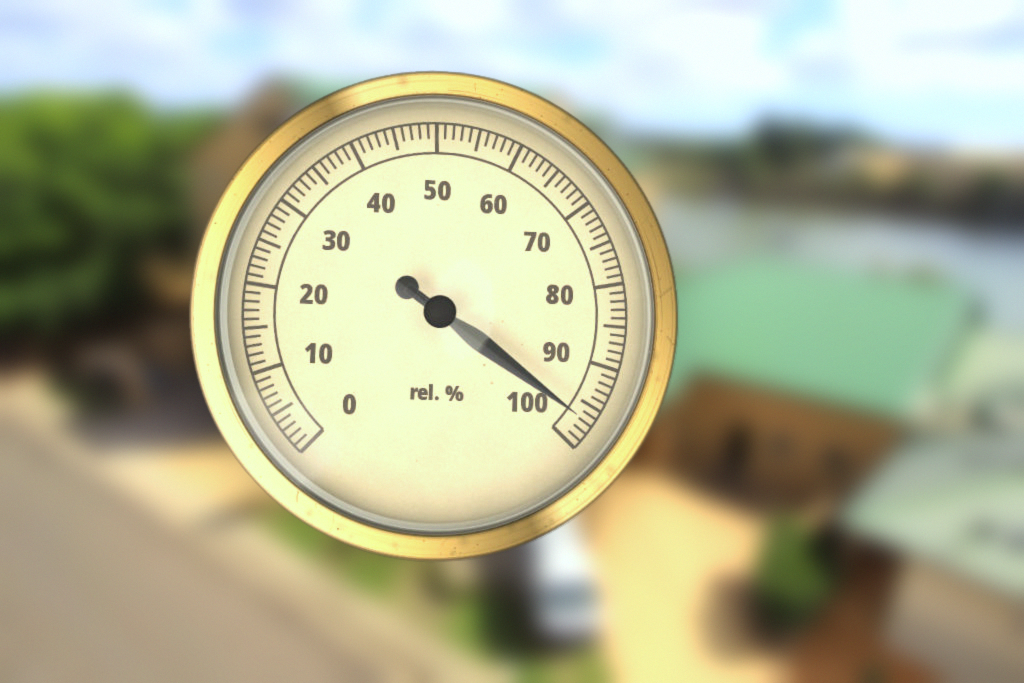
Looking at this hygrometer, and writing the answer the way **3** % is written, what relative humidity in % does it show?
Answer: **97** %
